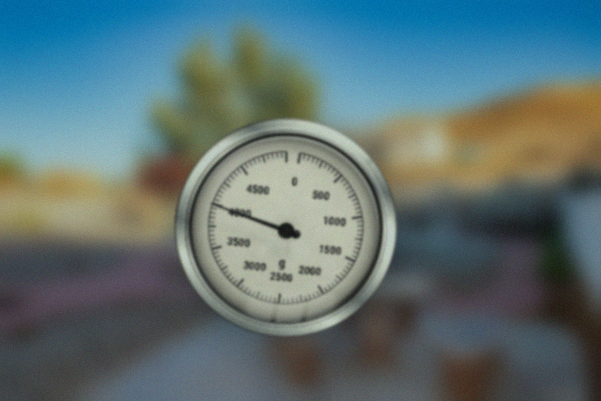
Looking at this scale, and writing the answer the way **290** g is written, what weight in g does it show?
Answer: **4000** g
